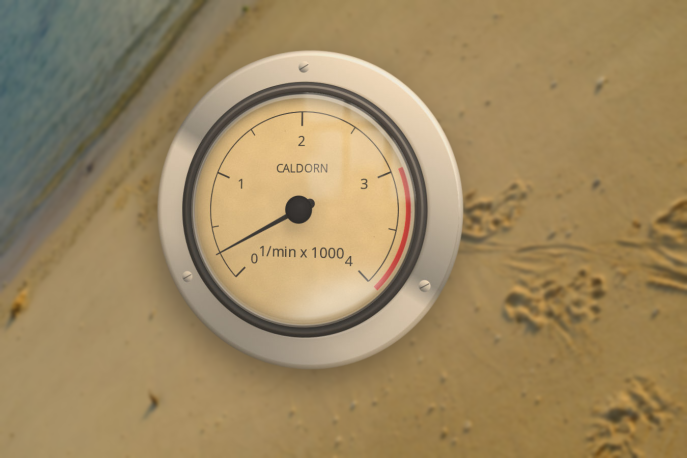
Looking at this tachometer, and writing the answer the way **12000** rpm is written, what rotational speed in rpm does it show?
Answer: **250** rpm
